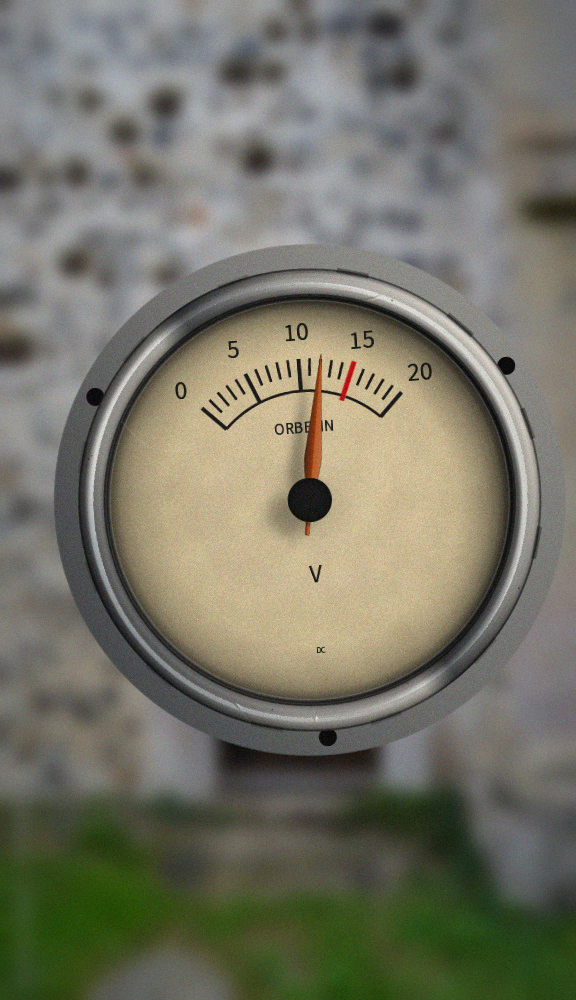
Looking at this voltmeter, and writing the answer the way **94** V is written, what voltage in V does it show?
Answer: **12** V
